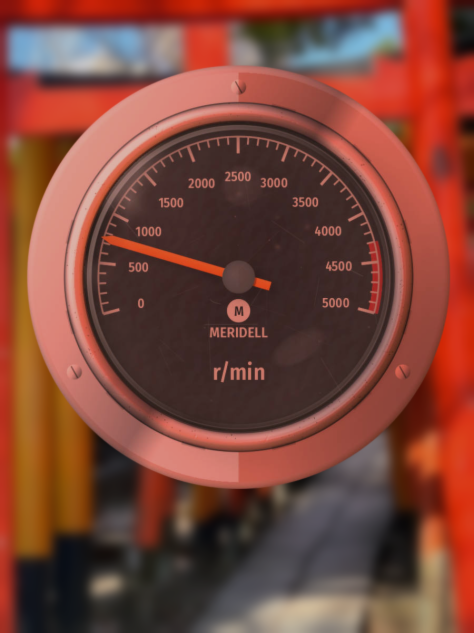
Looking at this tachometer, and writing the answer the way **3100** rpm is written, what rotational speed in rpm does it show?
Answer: **750** rpm
